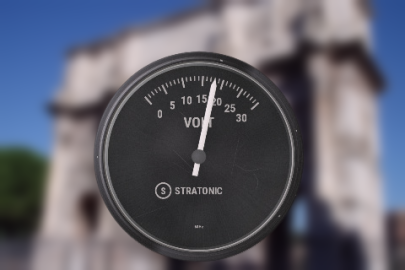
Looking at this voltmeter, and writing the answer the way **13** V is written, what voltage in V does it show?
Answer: **18** V
